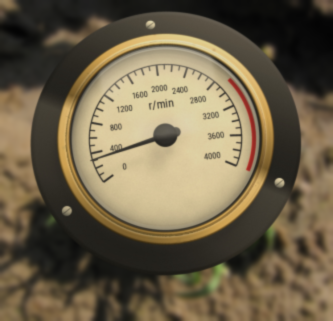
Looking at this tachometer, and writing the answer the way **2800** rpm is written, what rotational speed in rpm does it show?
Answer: **300** rpm
